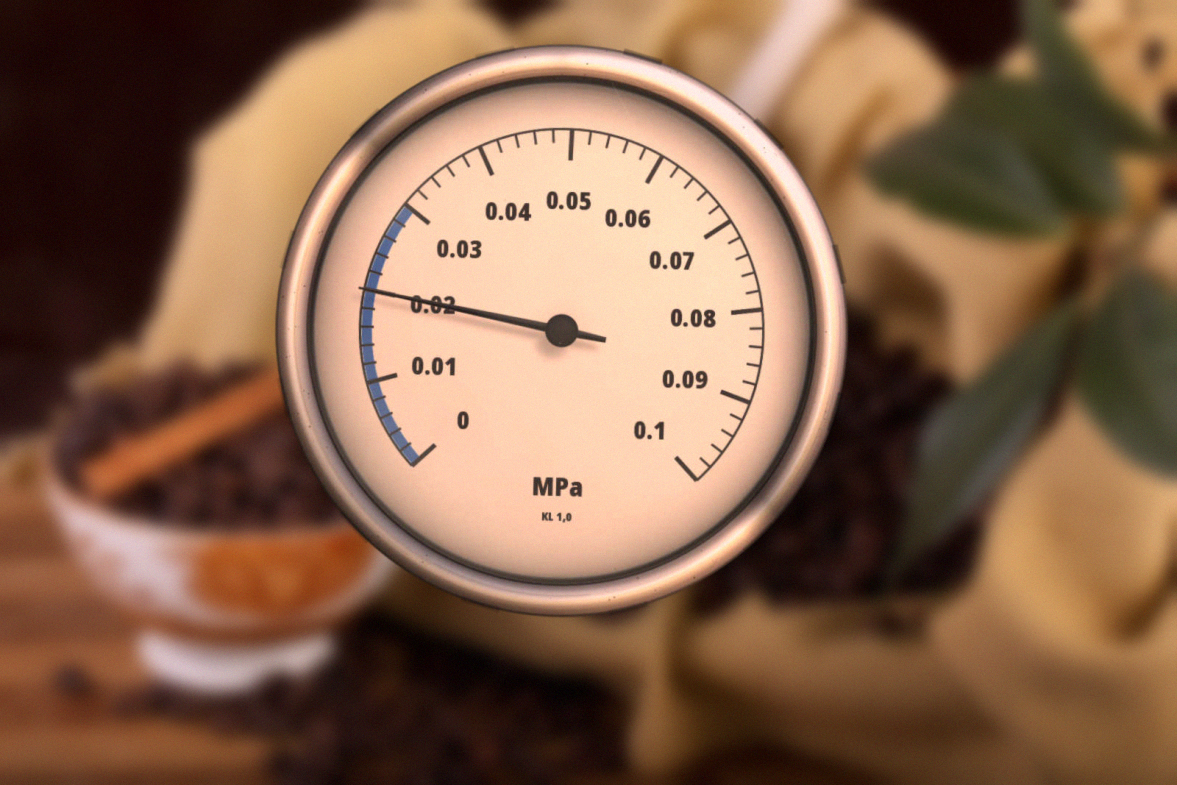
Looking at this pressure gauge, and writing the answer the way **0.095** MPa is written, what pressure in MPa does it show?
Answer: **0.02** MPa
